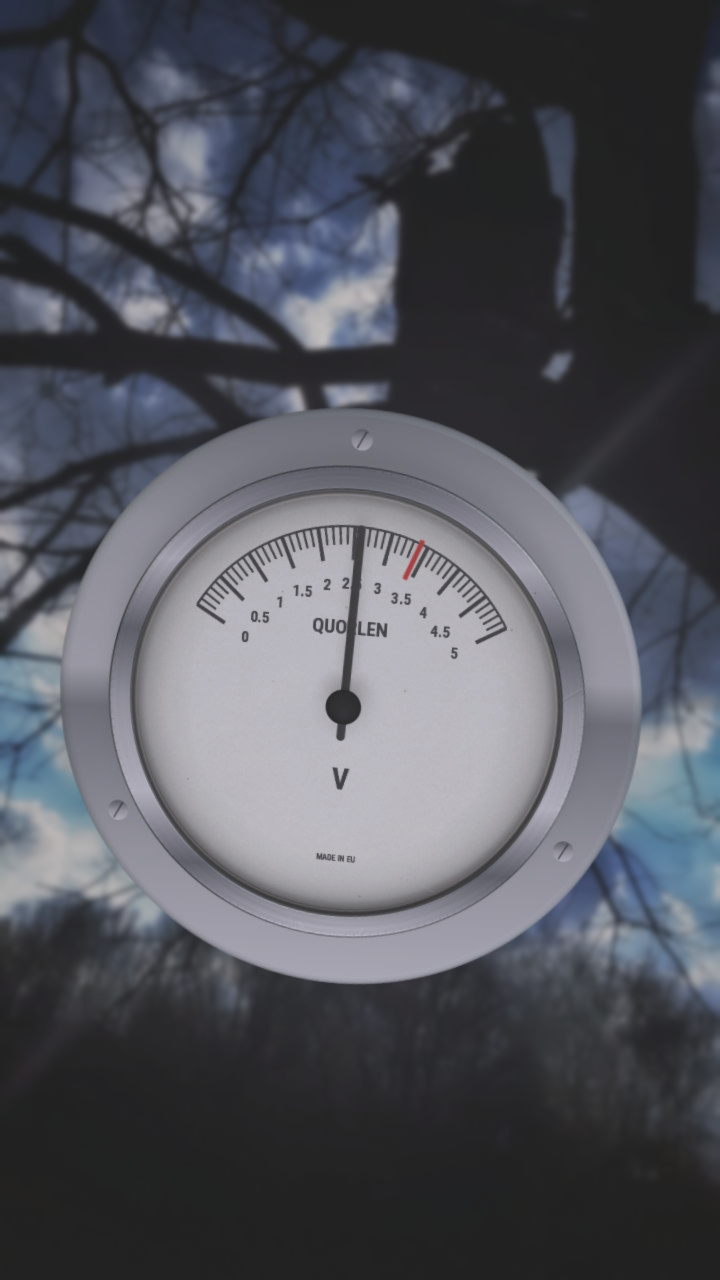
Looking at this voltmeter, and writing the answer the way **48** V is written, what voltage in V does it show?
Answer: **2.6** V
